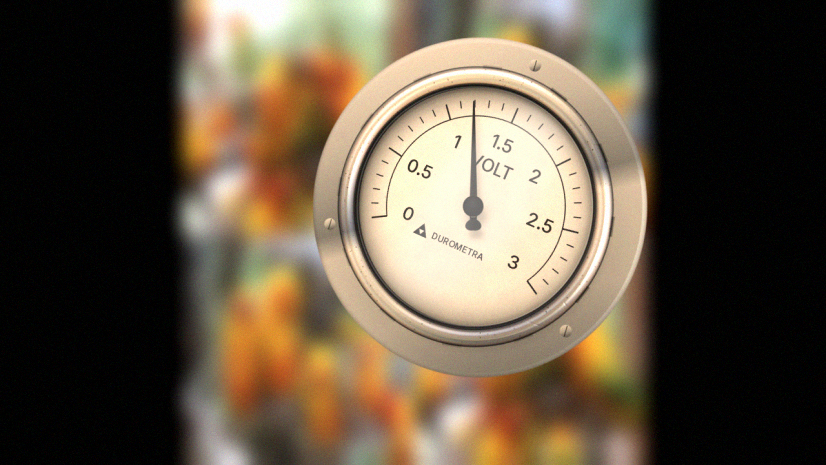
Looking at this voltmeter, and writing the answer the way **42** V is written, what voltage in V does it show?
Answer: **1.2** V
